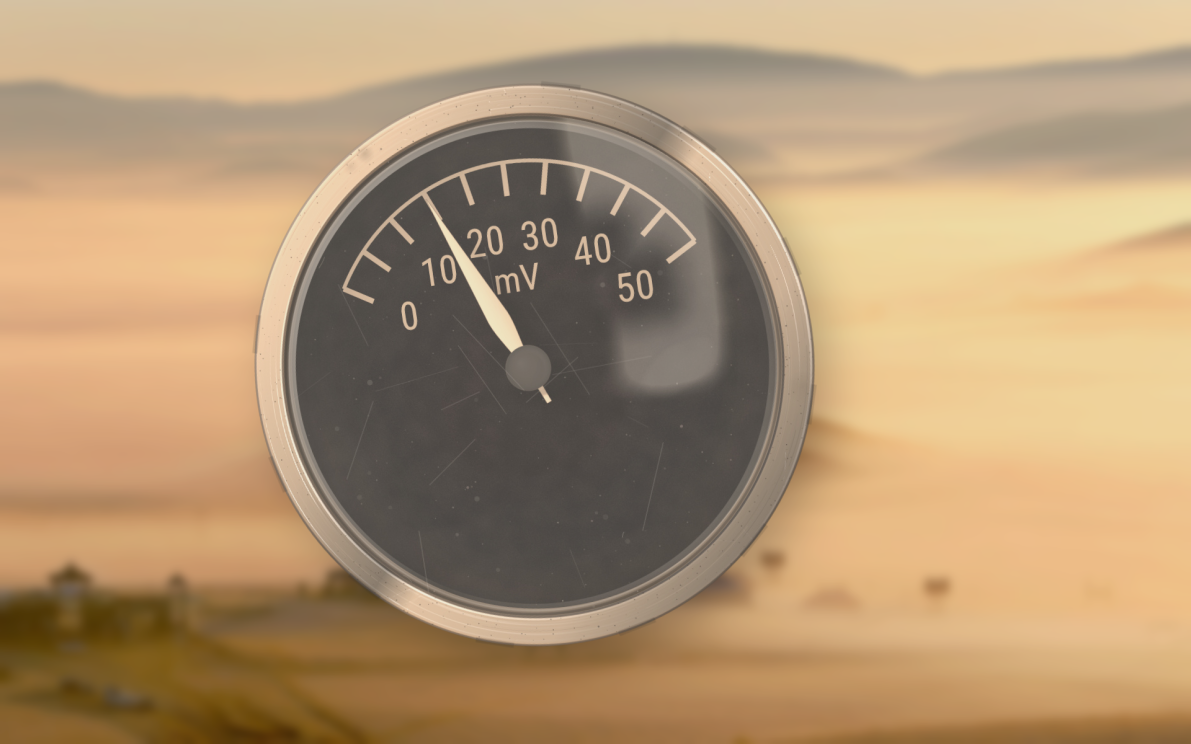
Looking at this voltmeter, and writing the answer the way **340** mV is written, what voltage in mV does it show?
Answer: **15** mV
